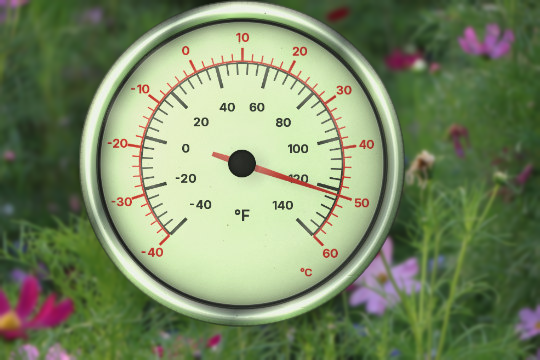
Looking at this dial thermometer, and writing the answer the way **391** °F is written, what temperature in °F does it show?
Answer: **122** °F
